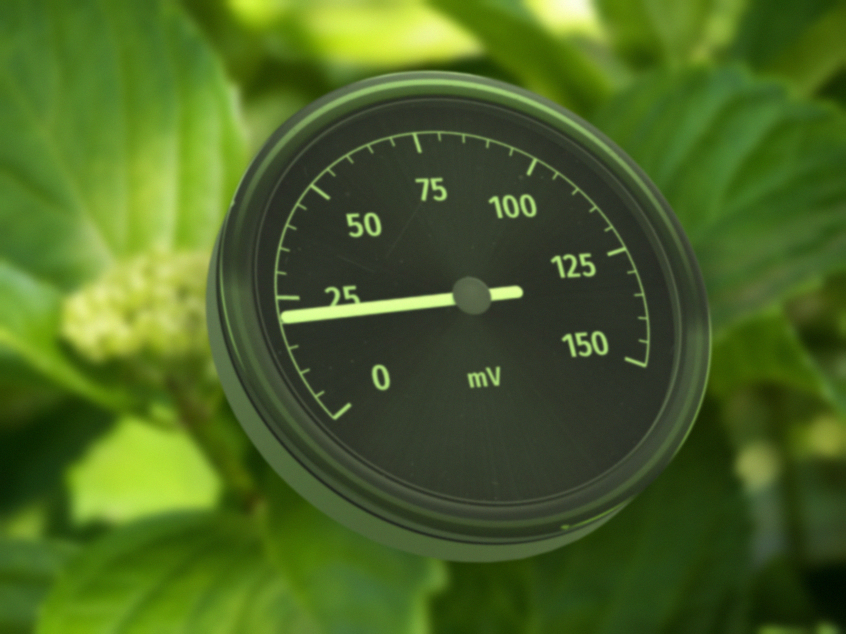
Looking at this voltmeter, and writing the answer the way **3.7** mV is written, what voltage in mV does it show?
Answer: **20** mV
